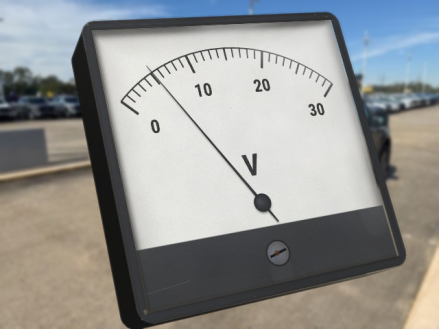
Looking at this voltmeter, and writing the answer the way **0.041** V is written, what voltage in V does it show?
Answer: **5** V
